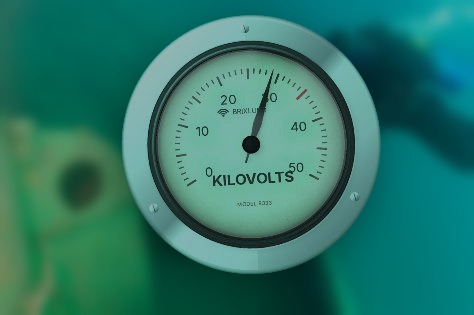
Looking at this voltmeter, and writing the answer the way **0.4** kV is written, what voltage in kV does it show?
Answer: **29** kV
